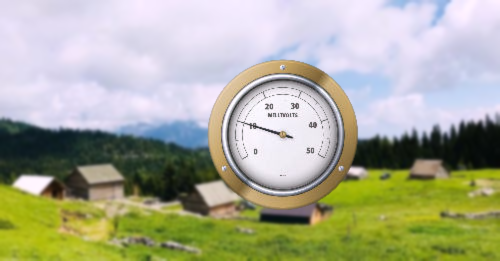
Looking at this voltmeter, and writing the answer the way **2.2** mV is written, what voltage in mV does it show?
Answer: **10** mV
